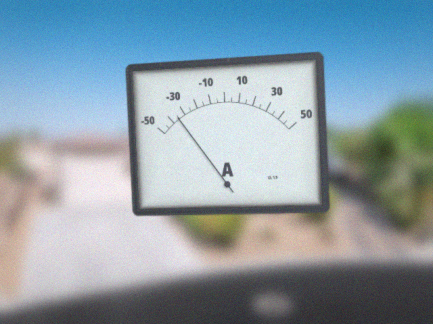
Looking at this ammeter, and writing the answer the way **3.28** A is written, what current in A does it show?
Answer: **-35** A
